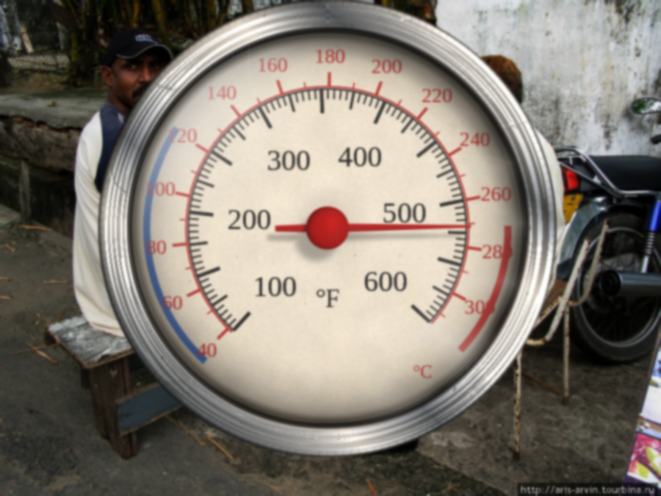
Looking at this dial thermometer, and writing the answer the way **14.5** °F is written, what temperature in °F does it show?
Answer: **520** °F
